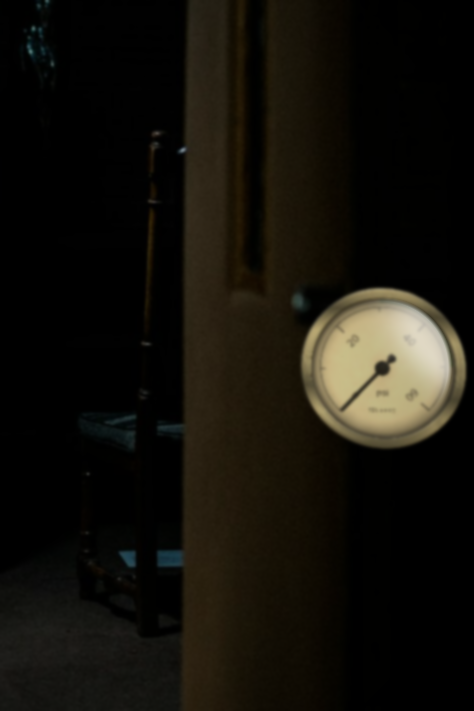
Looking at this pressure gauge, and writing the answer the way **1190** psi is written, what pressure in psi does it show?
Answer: **0** psi
